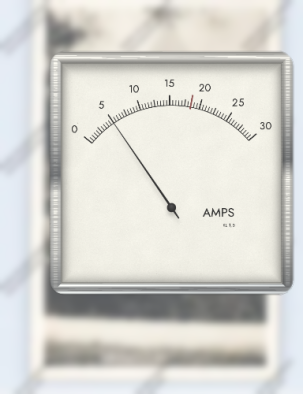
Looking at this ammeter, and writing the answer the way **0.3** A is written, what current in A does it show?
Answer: **5** A
